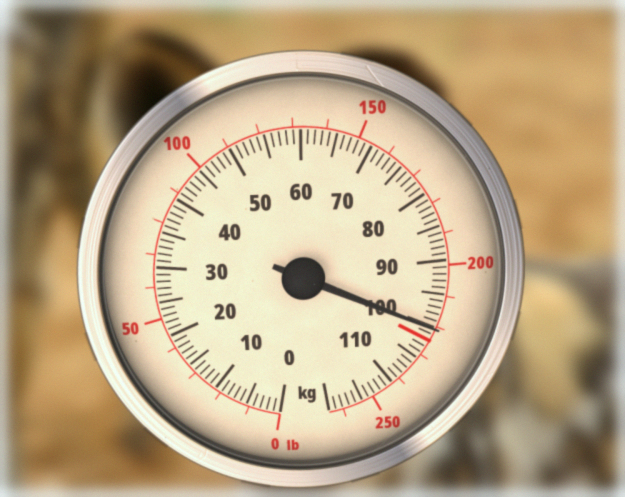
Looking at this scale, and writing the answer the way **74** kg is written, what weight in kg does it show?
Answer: **100** kg
